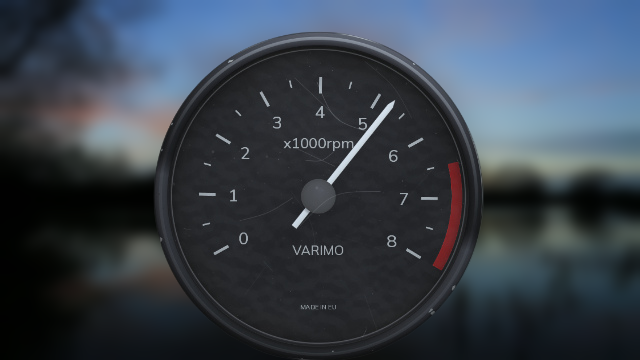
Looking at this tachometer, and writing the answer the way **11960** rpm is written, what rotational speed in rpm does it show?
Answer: **5250** rpm
